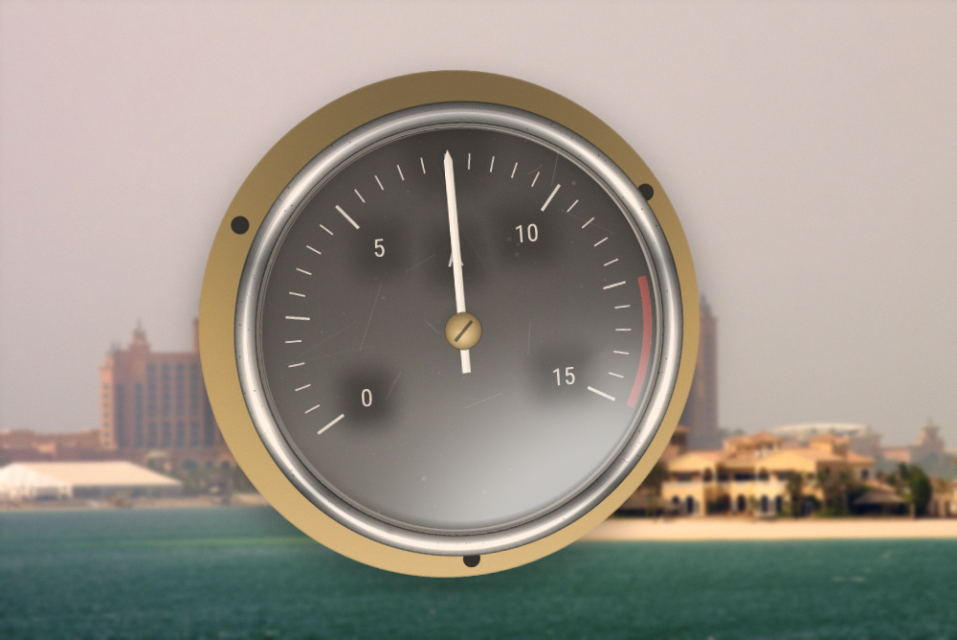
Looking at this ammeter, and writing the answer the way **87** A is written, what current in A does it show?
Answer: **7.5** A
